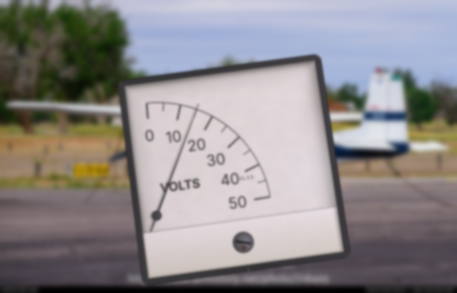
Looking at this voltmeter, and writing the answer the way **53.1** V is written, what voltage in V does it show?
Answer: **15** V
